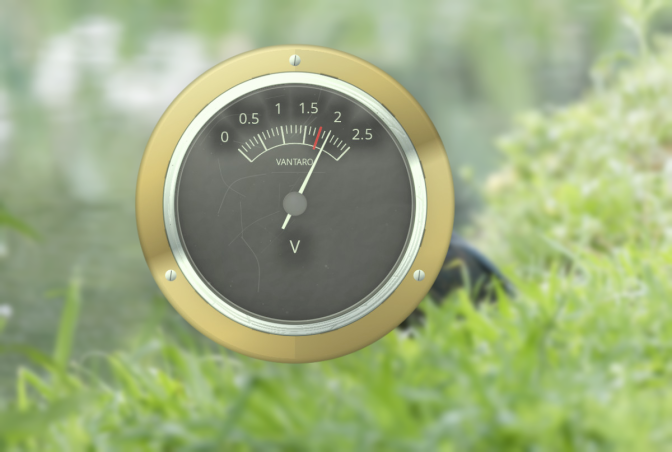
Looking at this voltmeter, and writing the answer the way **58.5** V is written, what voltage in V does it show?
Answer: **2** V
